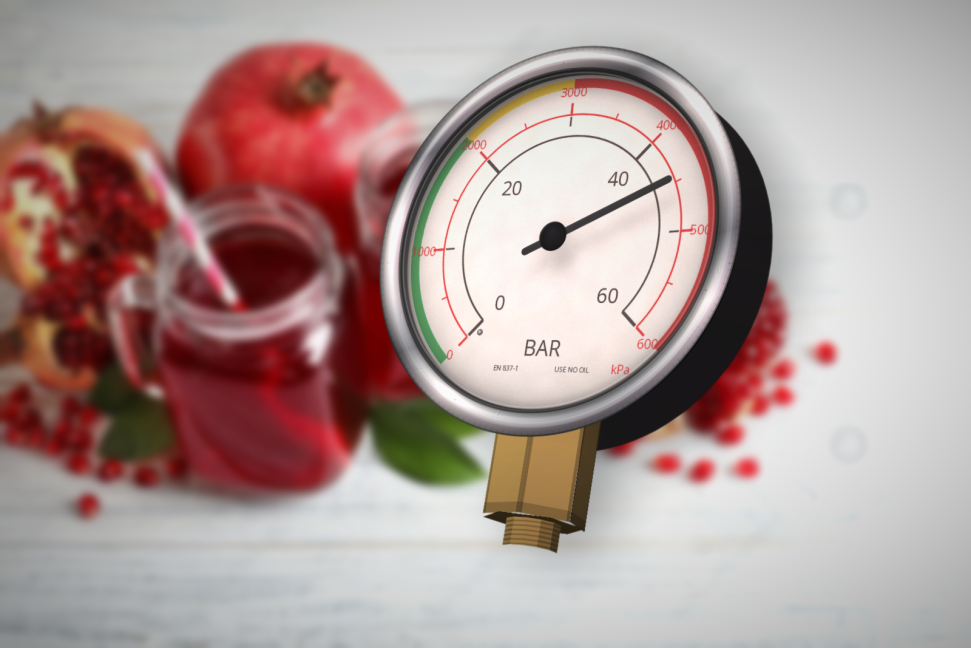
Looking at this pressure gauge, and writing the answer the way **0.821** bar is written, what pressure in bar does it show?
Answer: **45** bar
